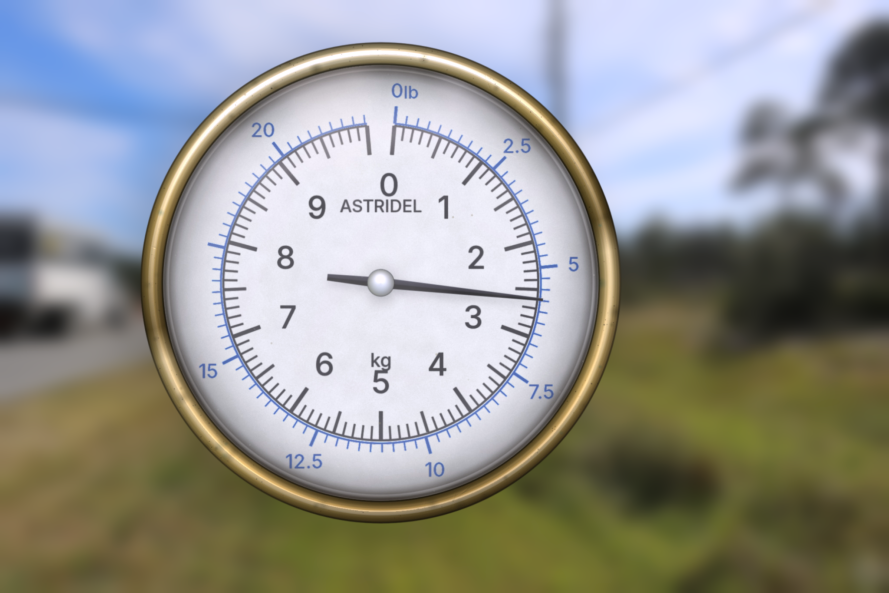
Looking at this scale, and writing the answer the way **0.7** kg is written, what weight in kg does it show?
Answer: **2.6** kg
